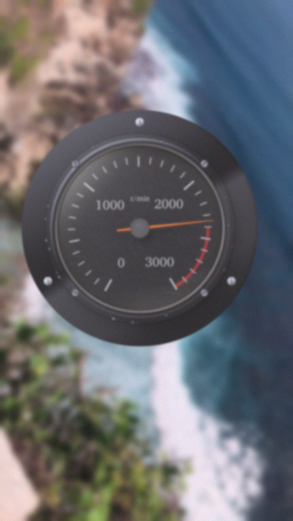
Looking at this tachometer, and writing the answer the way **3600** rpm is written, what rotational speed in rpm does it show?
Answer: **2350** rpm
